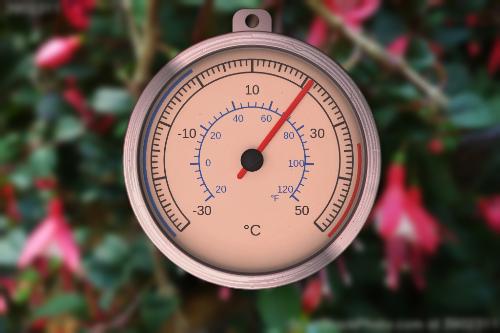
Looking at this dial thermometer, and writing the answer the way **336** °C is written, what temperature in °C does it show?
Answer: **21** °C
